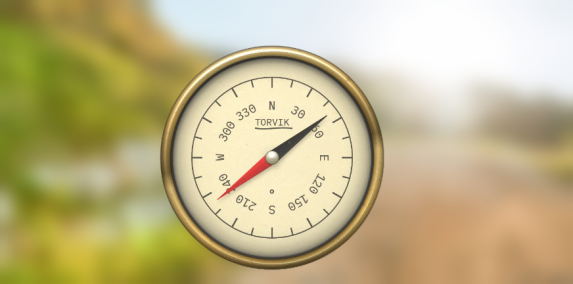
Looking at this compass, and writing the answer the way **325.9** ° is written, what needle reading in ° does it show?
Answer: **232.5** °
